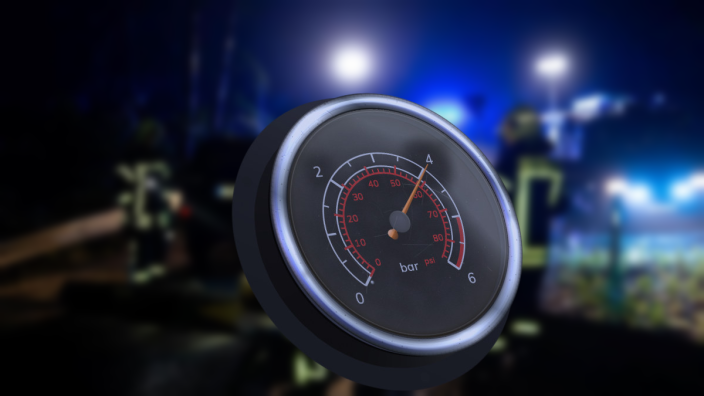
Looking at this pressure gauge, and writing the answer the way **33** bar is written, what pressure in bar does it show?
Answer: **4** bar
